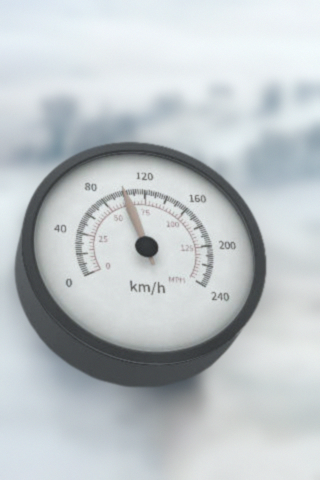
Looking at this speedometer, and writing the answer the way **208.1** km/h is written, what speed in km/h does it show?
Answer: **100** km/h
